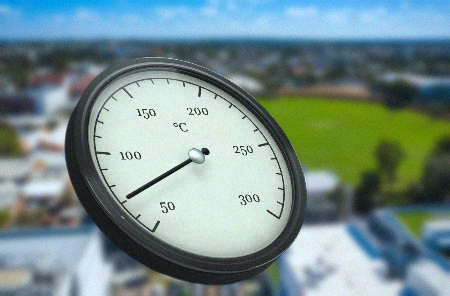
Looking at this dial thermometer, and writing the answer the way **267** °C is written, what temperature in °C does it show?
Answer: **70** °C
